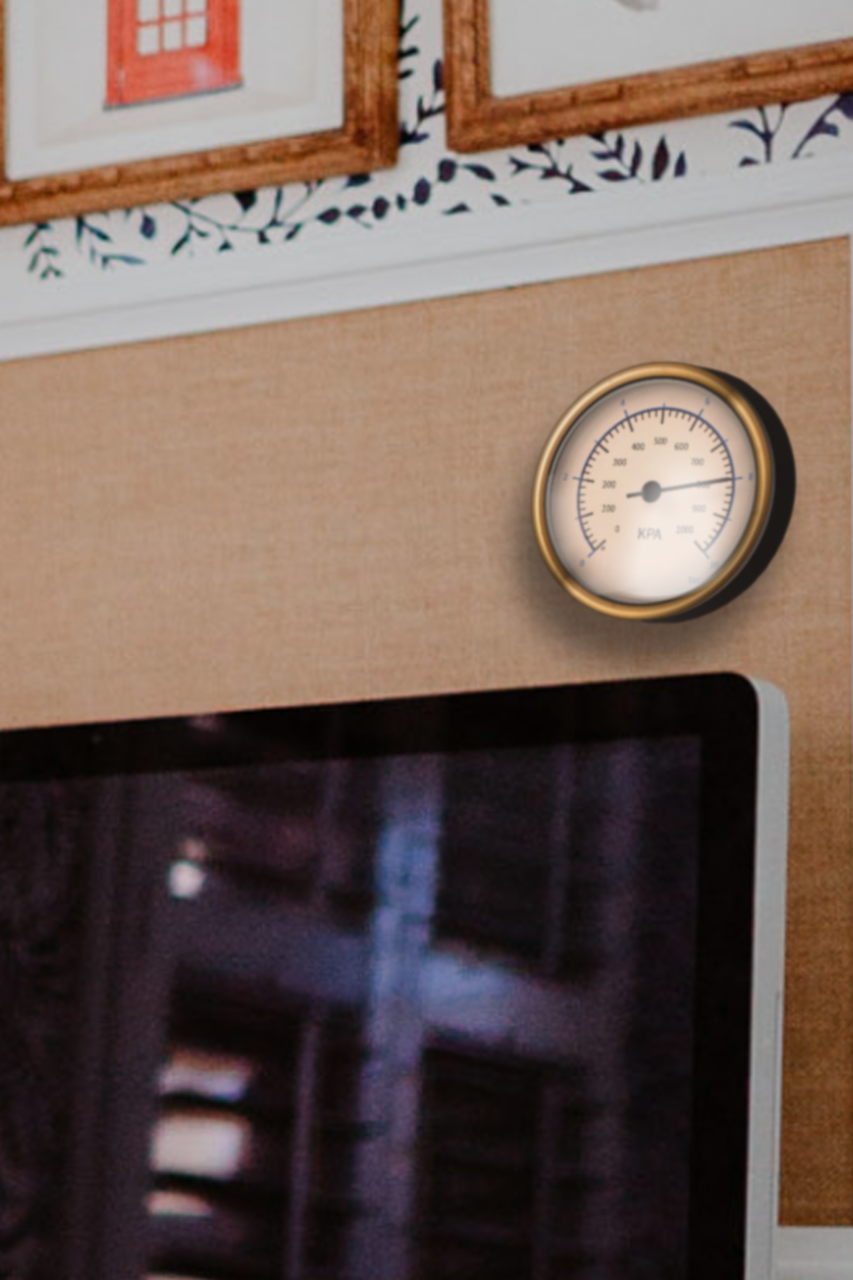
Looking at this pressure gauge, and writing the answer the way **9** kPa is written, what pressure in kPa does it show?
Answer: **800** kPa
